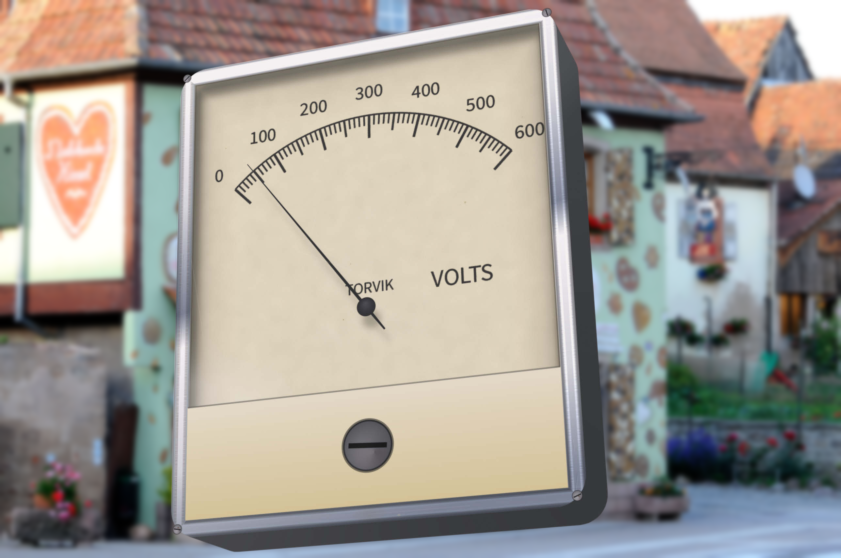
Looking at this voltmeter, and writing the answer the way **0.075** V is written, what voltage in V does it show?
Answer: **50** V
